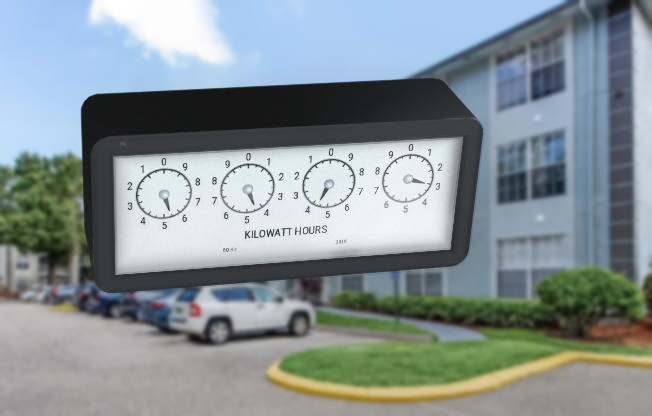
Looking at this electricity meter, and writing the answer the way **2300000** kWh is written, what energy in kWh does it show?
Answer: **5443** kWh
